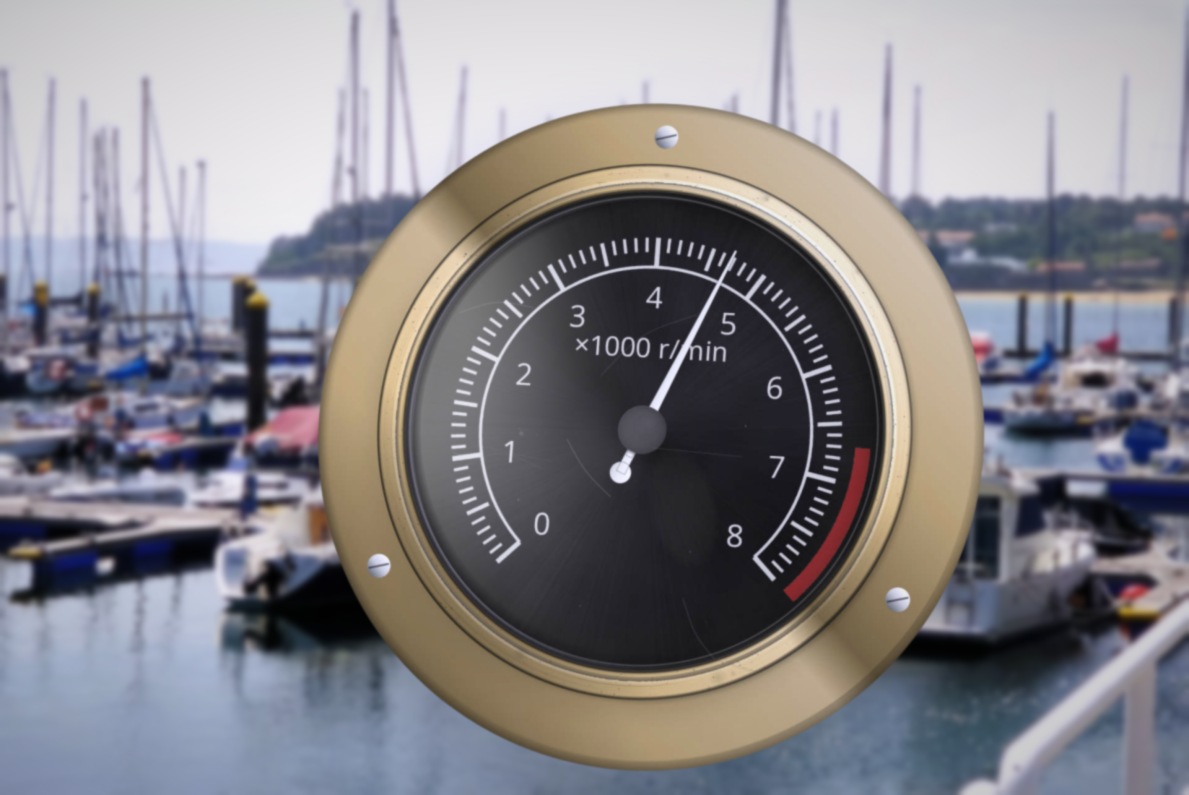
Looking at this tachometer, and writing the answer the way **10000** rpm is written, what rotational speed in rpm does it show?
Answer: **4700** rpm
